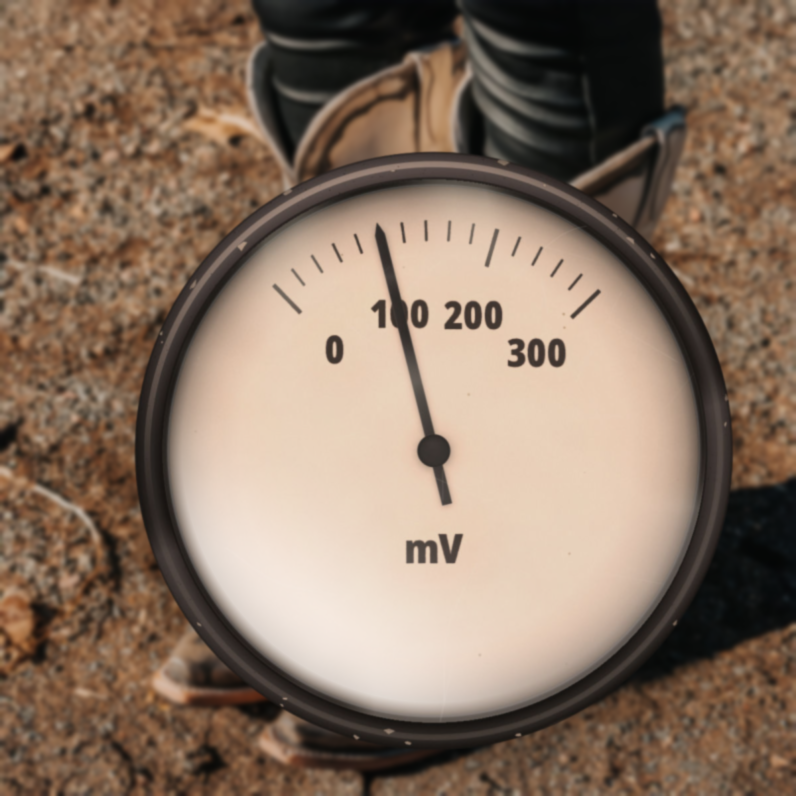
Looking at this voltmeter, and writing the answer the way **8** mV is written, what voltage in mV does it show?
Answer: **100** mV
